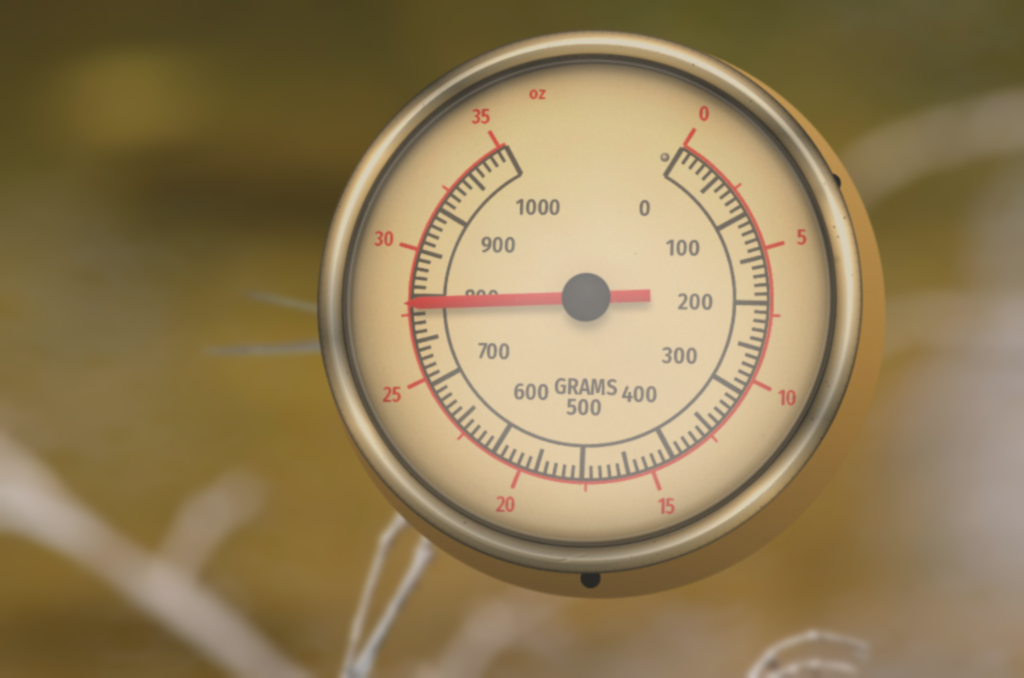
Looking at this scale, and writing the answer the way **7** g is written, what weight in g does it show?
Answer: **790** g
